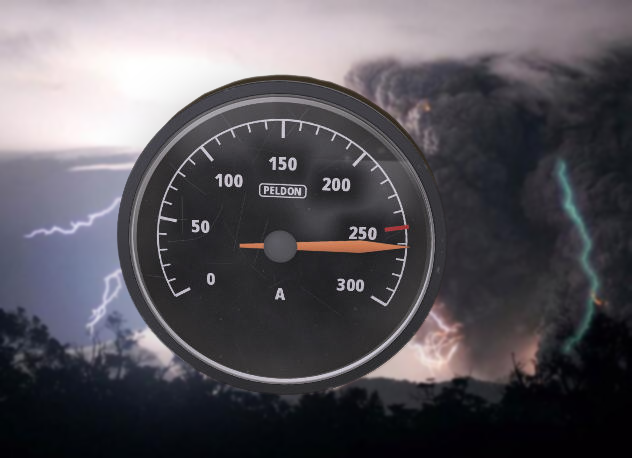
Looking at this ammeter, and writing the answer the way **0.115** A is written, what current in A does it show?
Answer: **260** A
